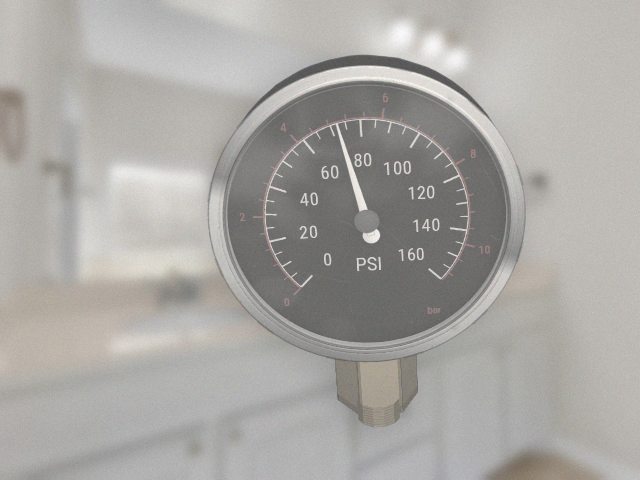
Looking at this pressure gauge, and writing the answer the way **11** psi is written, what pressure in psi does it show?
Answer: **72.5** psi
